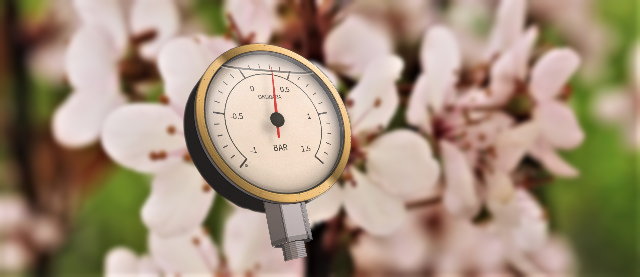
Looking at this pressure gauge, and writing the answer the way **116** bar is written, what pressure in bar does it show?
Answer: **0.3** bar
